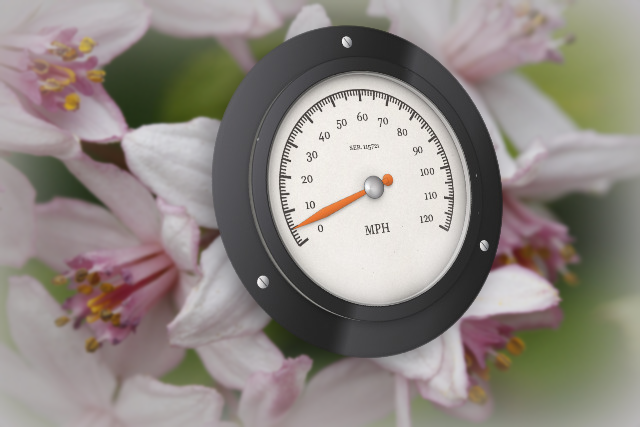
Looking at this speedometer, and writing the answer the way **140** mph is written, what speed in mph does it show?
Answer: **5** mph
